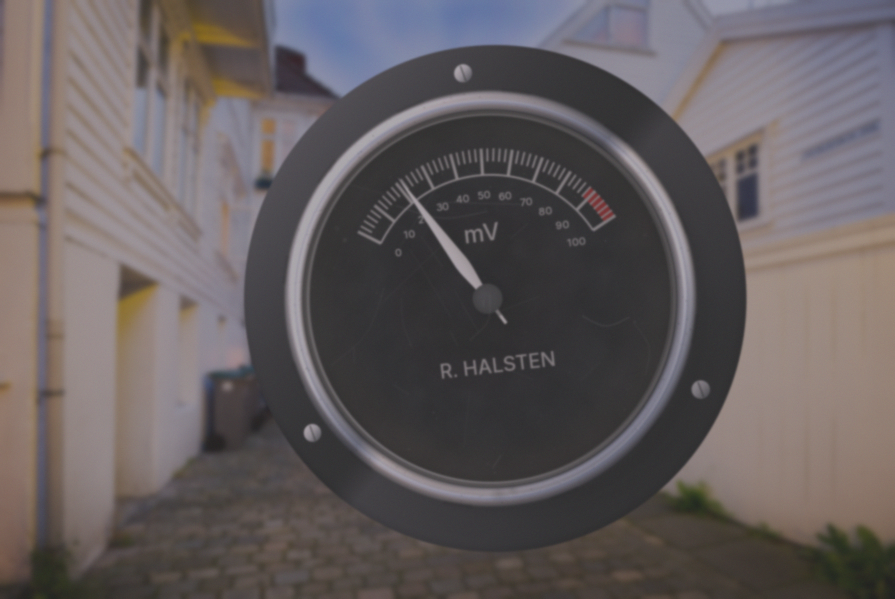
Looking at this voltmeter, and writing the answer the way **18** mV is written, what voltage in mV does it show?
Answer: **22** mV
